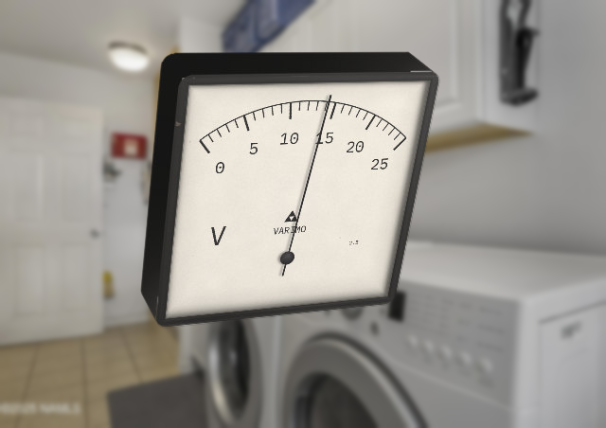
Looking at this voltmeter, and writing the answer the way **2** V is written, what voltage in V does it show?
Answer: **14** V
